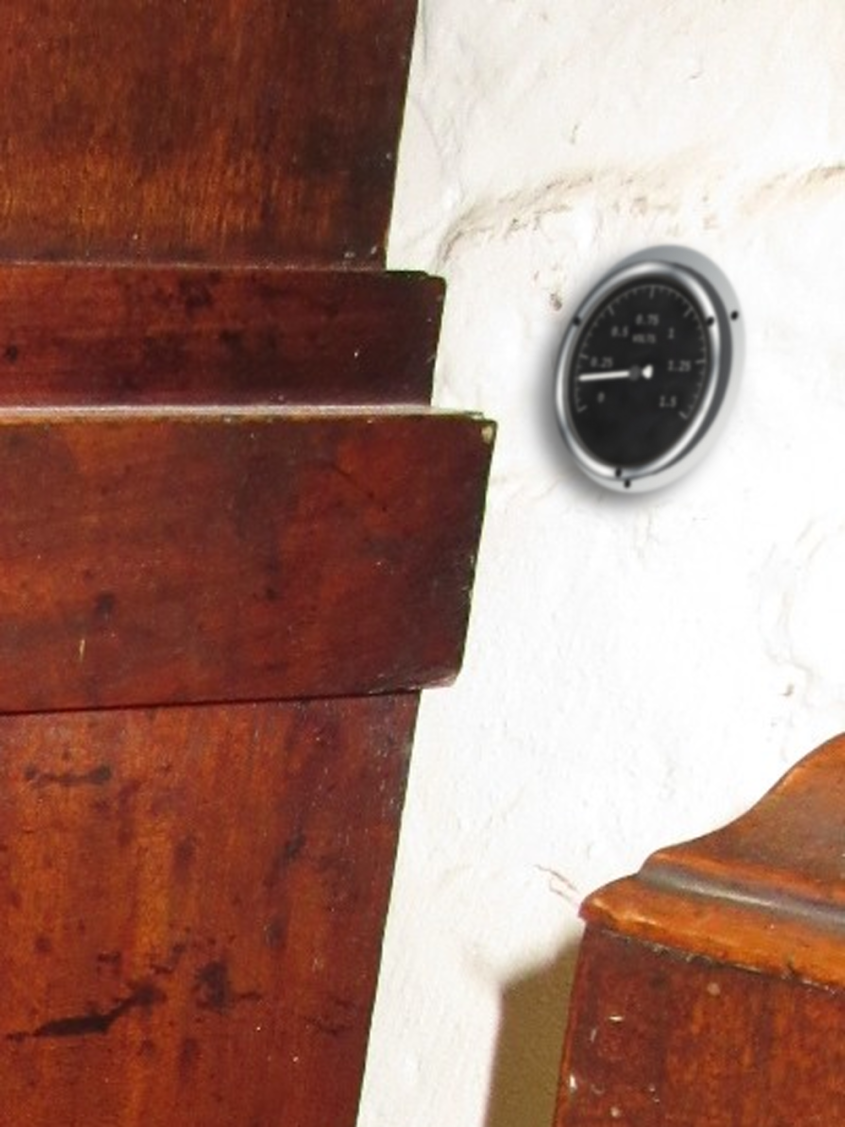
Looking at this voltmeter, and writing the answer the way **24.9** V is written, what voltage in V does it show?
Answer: **0.15** V
